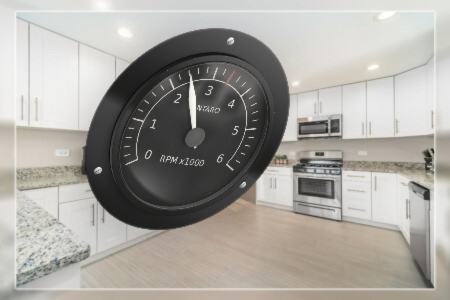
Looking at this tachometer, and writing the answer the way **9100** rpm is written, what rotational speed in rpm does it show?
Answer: **2400** rpm
